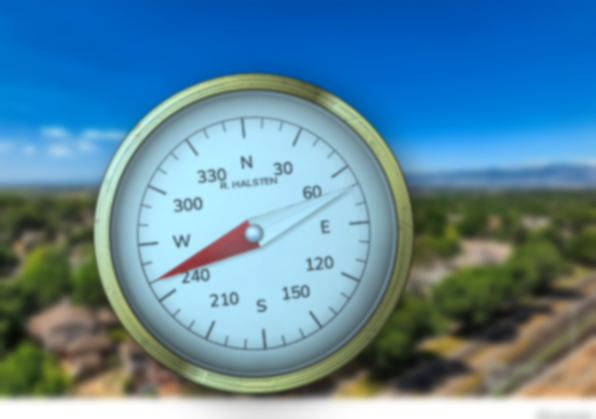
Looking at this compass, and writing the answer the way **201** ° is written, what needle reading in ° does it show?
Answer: **250** °
